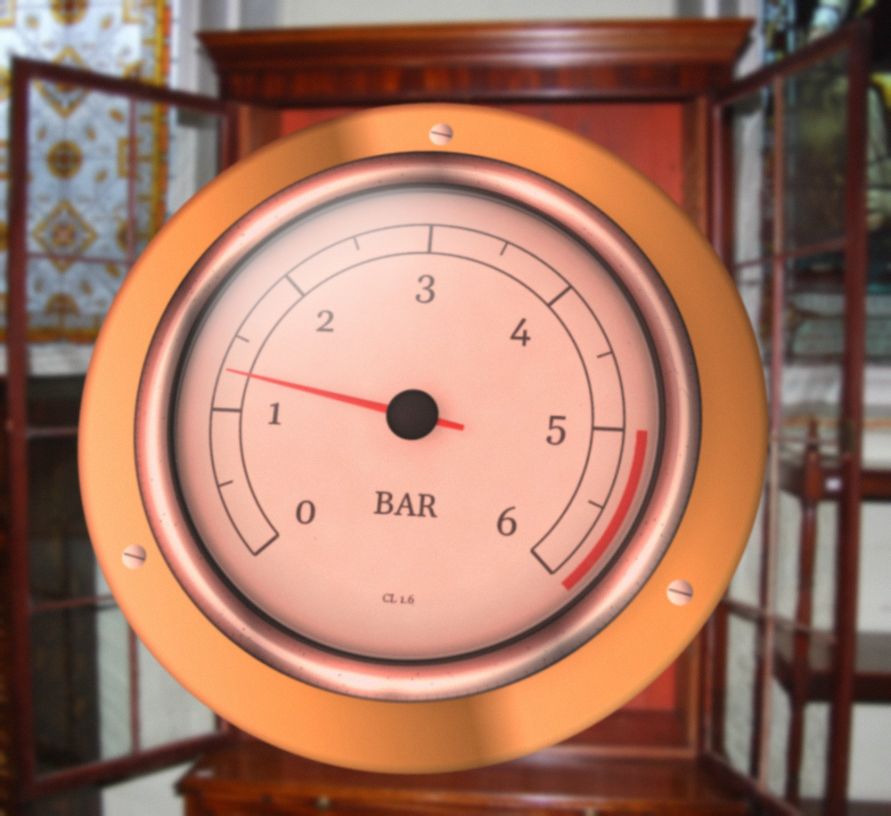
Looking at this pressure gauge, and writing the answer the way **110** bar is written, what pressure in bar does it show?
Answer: **1.25** bar
